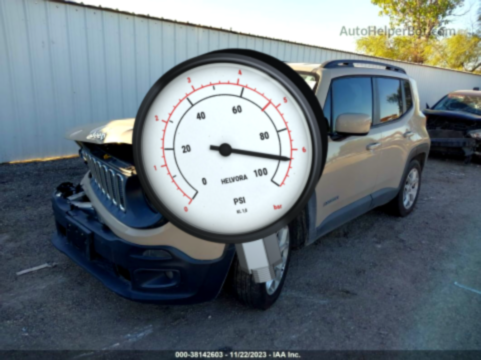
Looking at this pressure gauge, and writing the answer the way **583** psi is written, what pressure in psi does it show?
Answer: **90** psi
